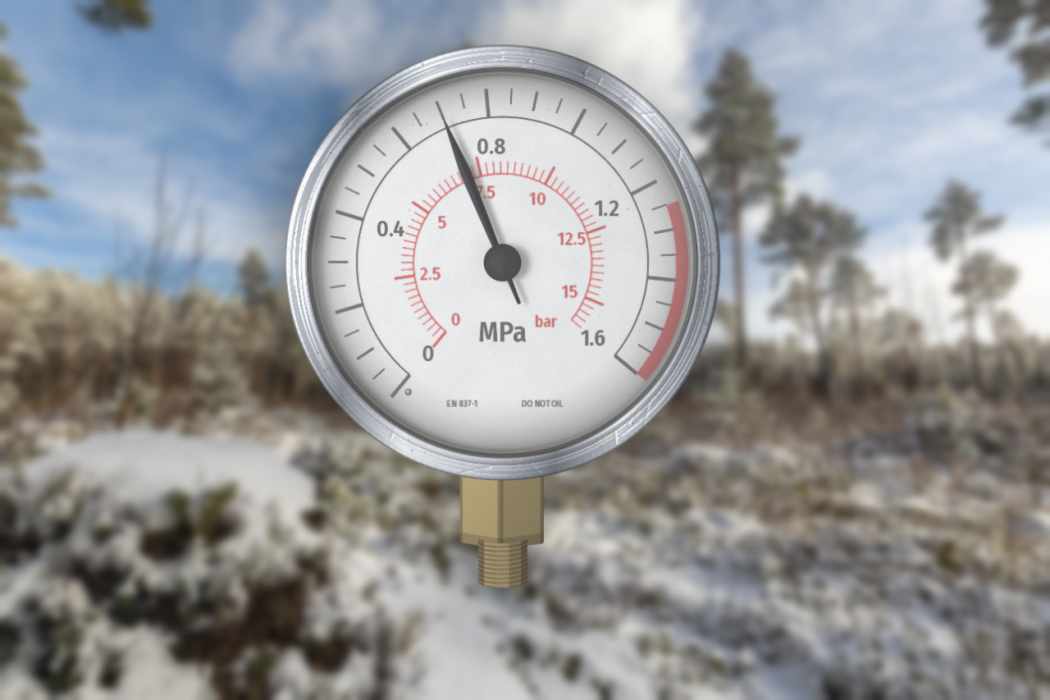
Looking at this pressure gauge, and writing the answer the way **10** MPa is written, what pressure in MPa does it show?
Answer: **0.7** MPa
